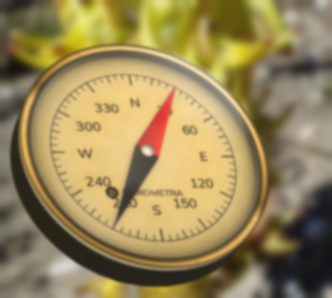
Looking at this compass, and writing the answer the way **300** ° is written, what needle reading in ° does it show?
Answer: **30** °
